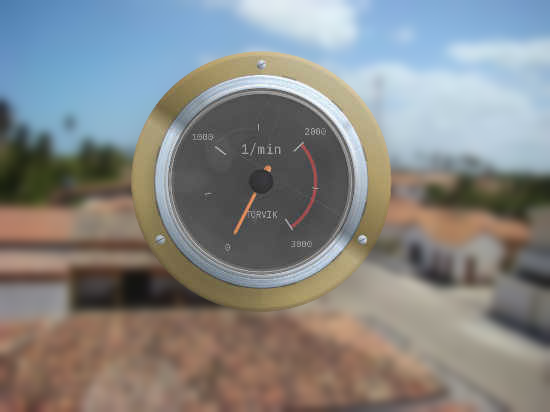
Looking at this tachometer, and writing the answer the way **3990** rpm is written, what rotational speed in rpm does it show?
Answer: **0** rpm
